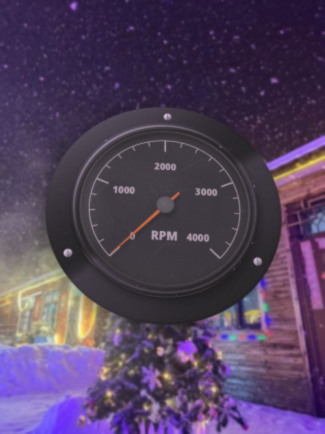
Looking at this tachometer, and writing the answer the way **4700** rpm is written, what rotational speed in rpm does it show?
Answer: **0** rpm
